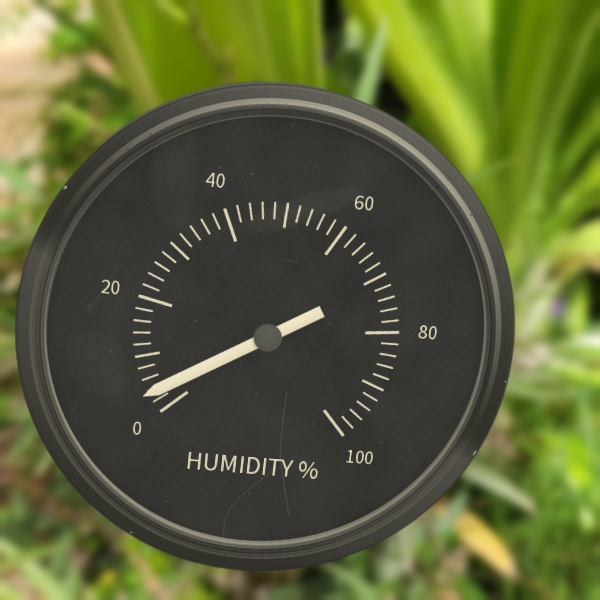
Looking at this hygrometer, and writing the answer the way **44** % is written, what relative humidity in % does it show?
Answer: **4** %
